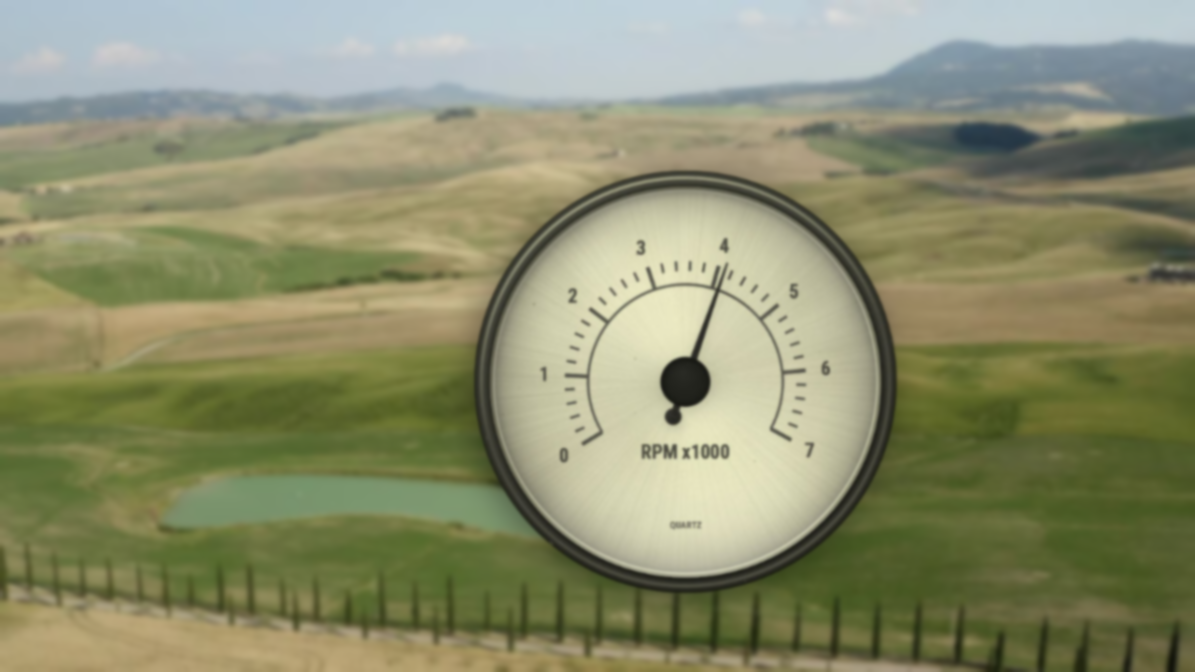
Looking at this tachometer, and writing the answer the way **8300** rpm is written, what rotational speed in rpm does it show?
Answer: **4100** rpm
